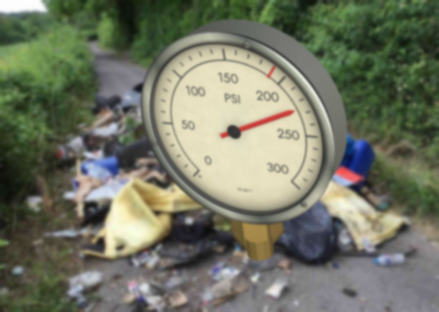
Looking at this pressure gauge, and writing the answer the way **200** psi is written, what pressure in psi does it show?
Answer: **225** psi
